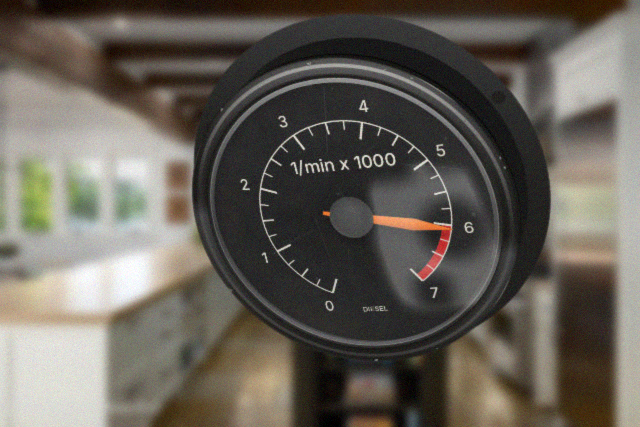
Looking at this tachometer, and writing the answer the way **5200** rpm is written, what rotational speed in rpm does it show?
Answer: **6000** rpm
